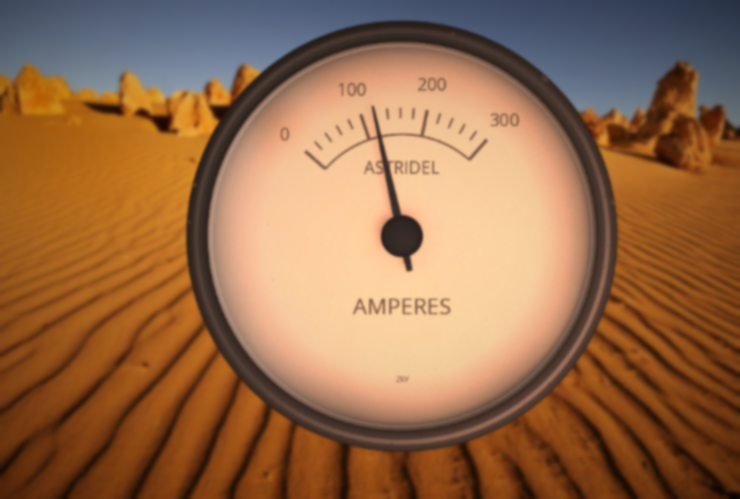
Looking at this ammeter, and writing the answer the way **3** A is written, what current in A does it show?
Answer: **120** A
